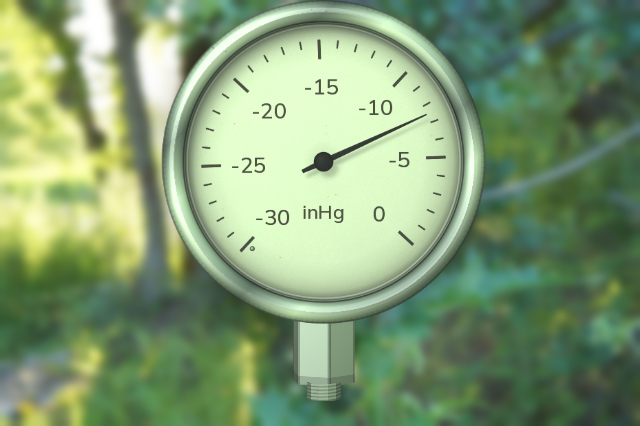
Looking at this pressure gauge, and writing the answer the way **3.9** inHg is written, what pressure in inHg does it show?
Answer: **-7.5** inHg
